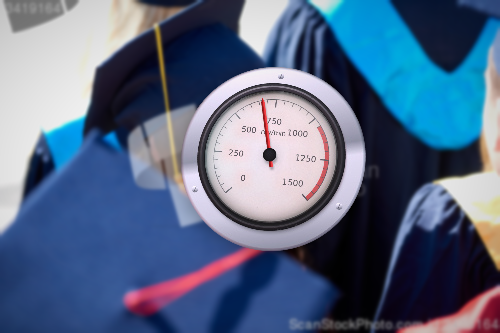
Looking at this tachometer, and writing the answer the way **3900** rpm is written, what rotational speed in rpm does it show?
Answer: **675** rpm
